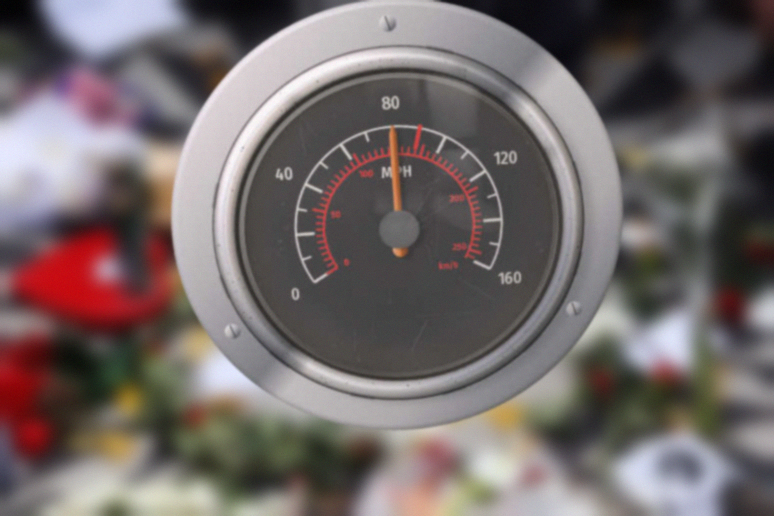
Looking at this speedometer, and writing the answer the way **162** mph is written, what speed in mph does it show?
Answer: **80** mph
